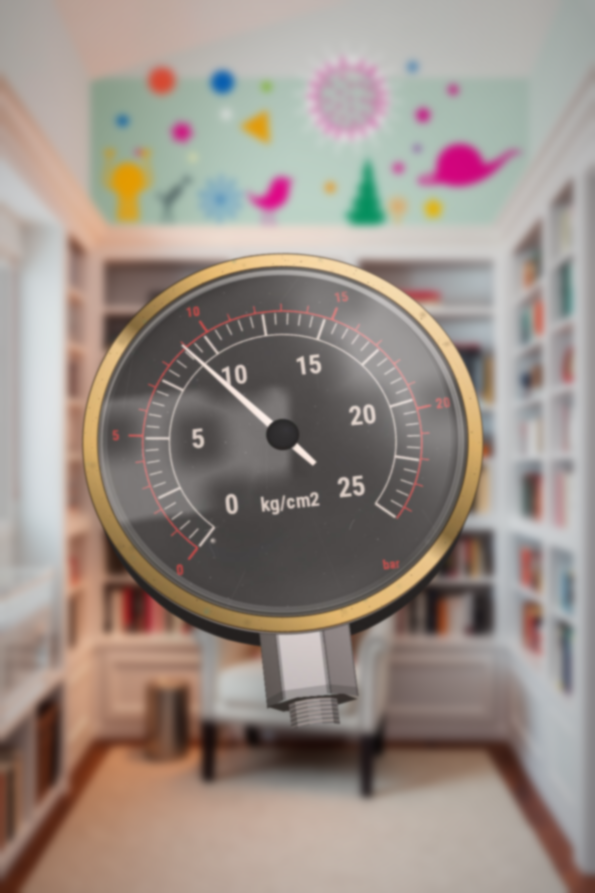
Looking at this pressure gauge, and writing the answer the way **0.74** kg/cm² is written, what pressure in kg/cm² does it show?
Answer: **9** kg/cm²
